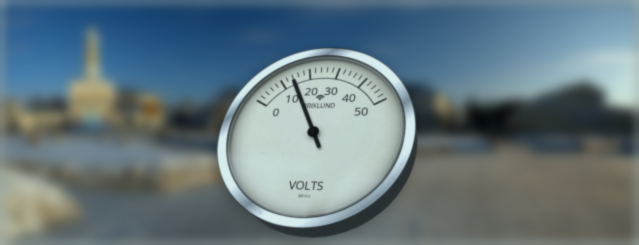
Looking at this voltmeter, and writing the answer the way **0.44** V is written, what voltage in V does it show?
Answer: **14** V
